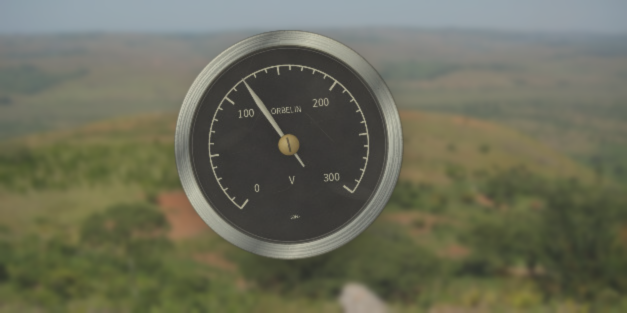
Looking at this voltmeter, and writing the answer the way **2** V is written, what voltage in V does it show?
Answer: **120** V
